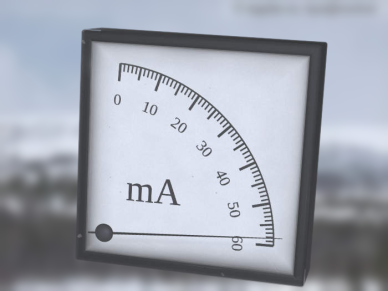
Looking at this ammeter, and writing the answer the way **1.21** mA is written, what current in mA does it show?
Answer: **58** mA
